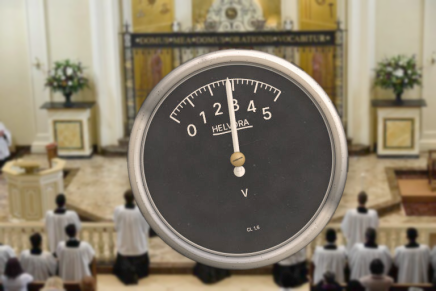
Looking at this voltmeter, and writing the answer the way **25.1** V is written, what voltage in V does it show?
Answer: **2.8** V
